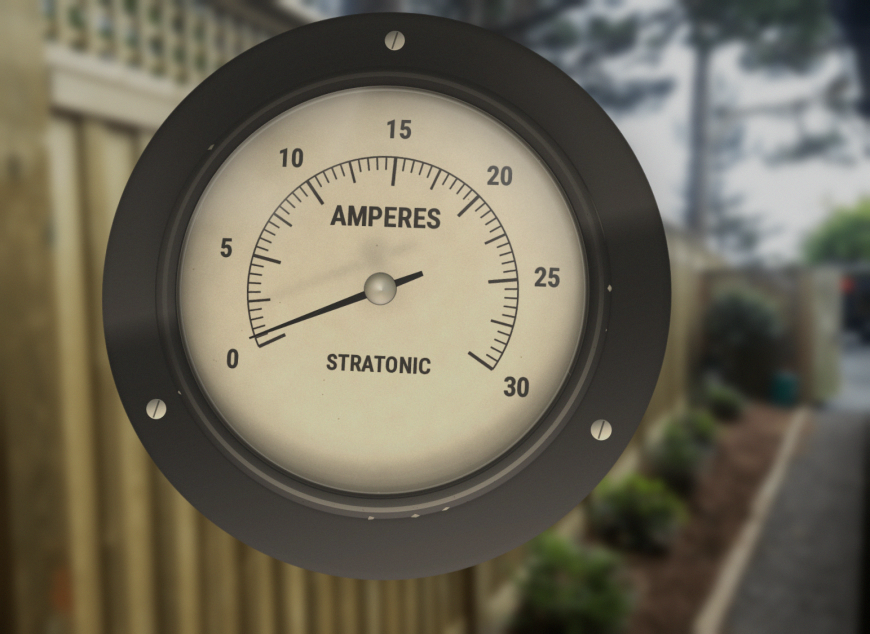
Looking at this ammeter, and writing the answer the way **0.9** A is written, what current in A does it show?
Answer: **0.5** A
